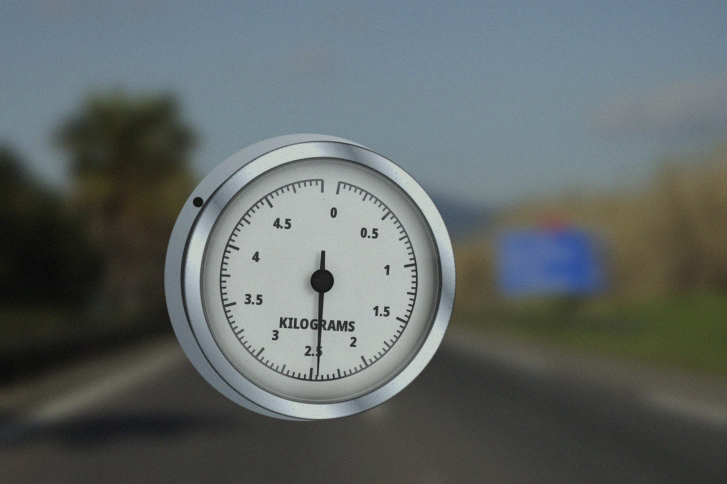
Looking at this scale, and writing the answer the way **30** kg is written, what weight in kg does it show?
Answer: **2.45** kg
